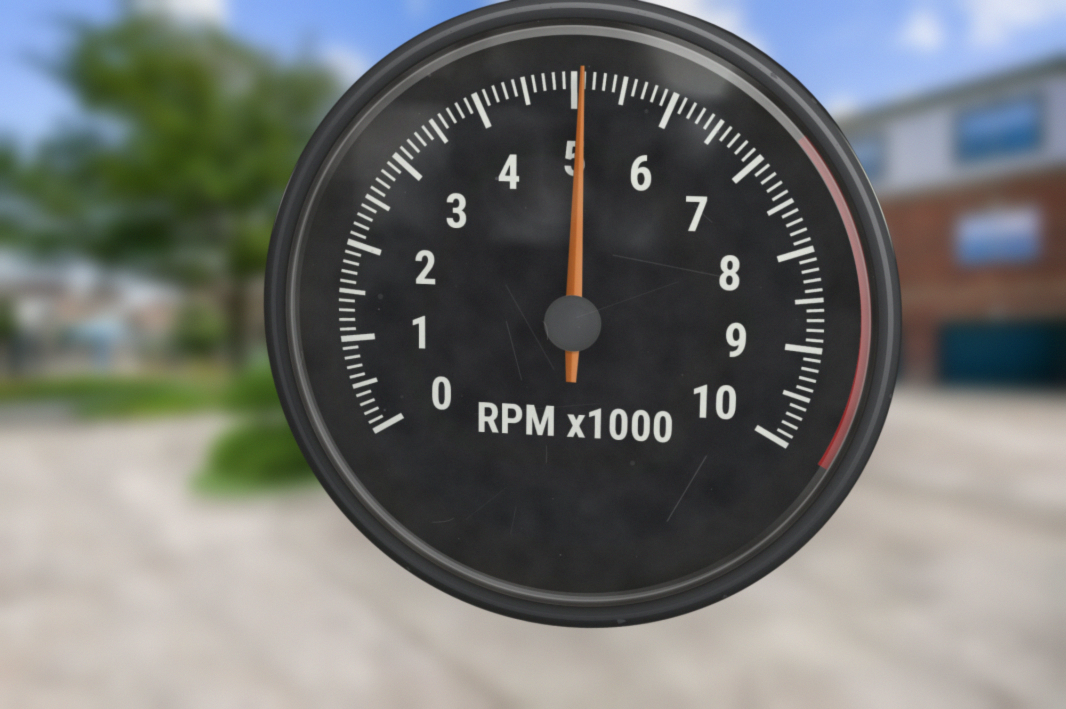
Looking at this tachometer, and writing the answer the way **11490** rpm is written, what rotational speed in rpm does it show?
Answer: **5100** rpm
